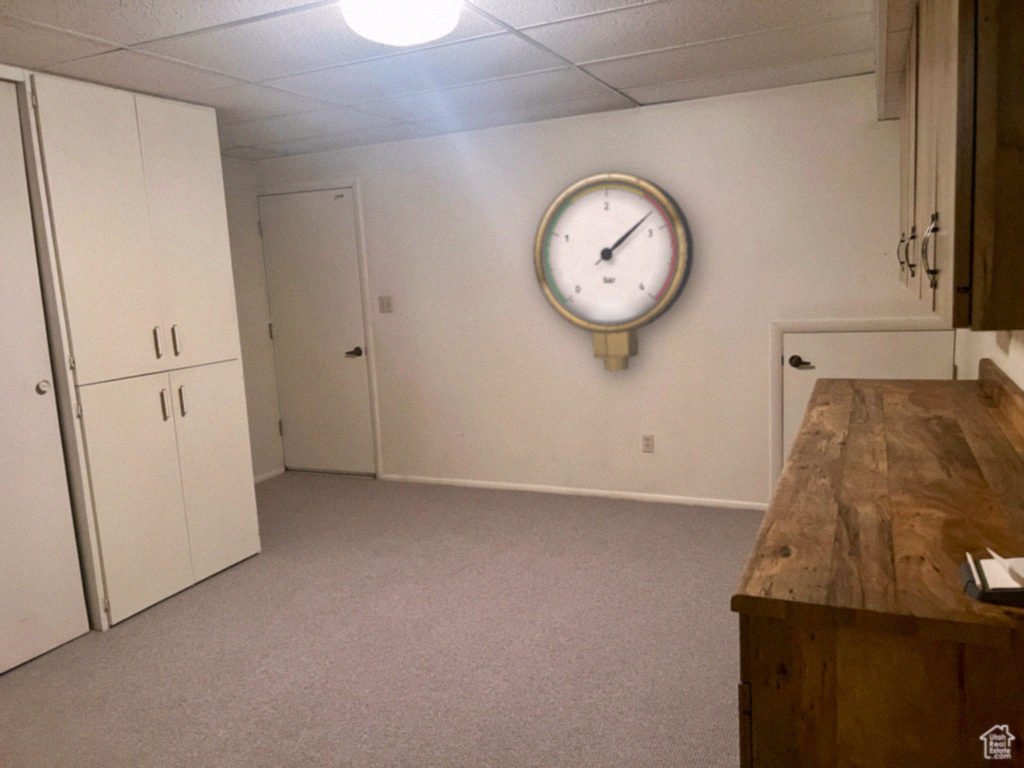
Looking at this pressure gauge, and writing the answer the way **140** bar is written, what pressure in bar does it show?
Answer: **2.75** bar
